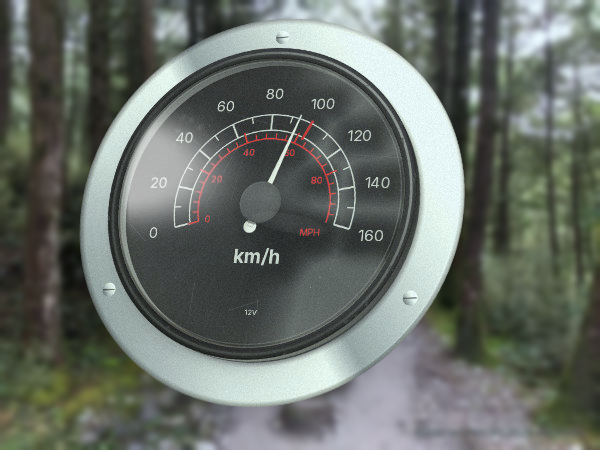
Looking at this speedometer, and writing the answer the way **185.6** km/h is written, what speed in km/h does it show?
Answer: **95** km/h
